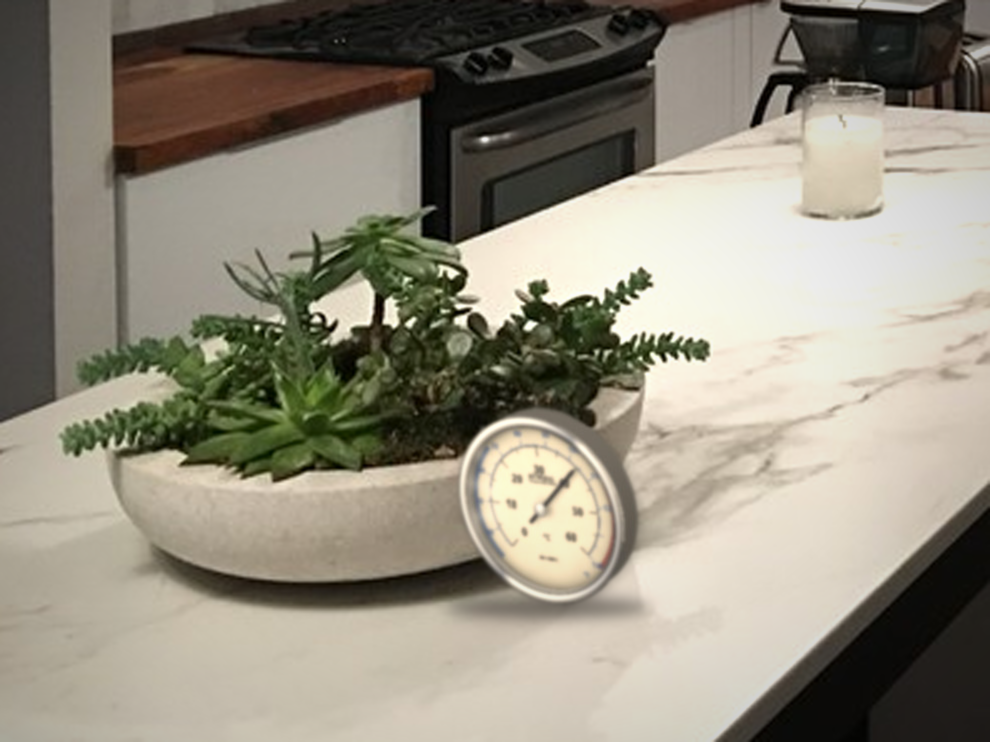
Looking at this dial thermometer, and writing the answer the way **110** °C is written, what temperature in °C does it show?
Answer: **40** °C
